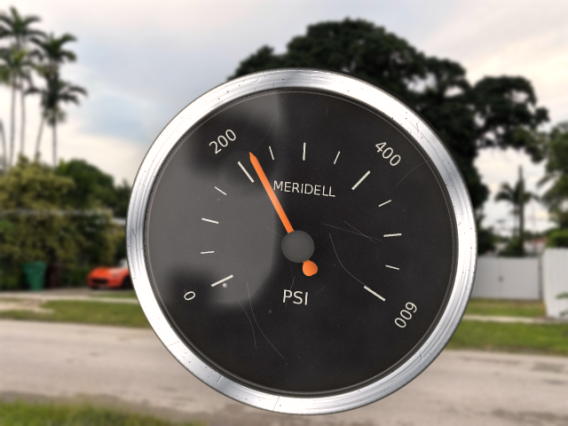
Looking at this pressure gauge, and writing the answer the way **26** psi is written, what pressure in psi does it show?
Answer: **225** psi
